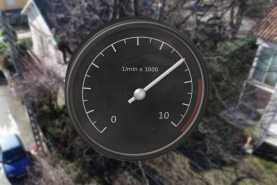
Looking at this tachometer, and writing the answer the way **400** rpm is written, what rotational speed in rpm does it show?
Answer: **7000** rpm
